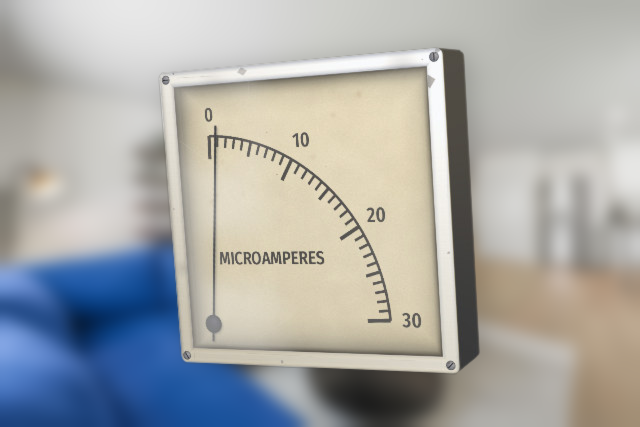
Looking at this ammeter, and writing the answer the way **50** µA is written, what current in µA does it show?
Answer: **1** µA
